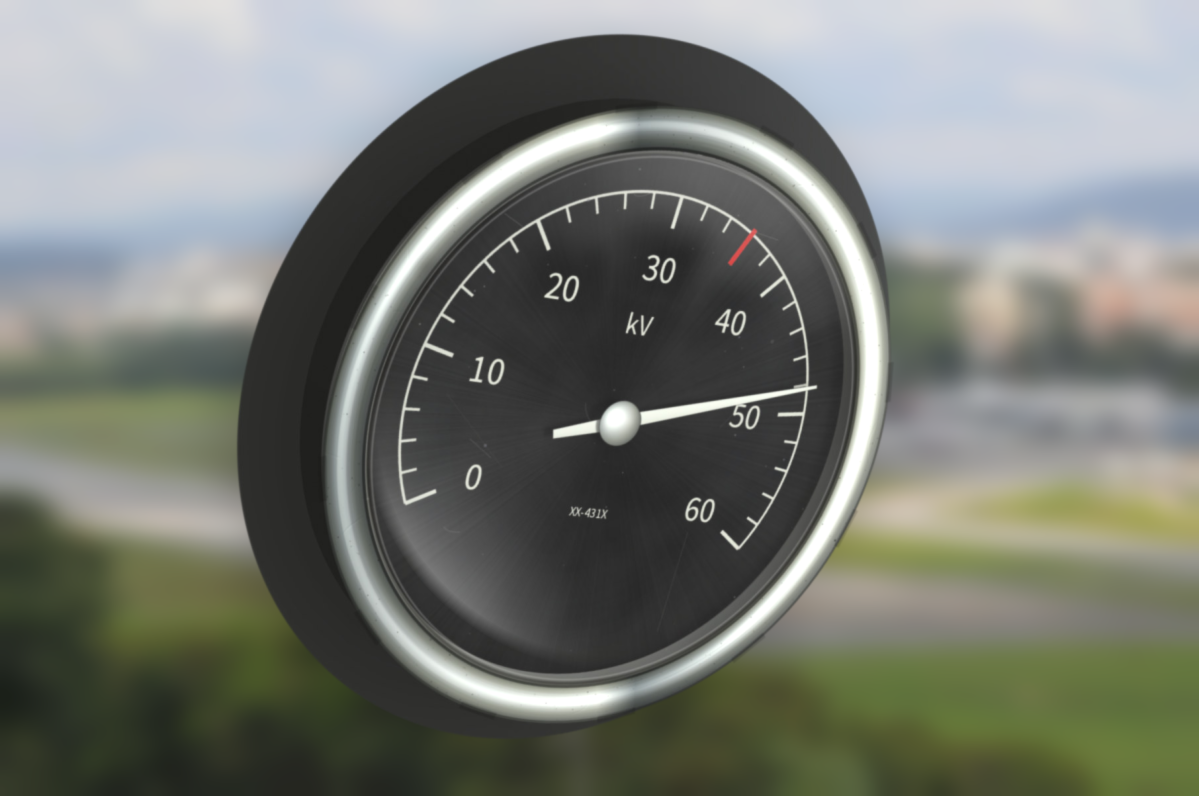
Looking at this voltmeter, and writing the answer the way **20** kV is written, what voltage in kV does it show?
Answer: **48** kV
